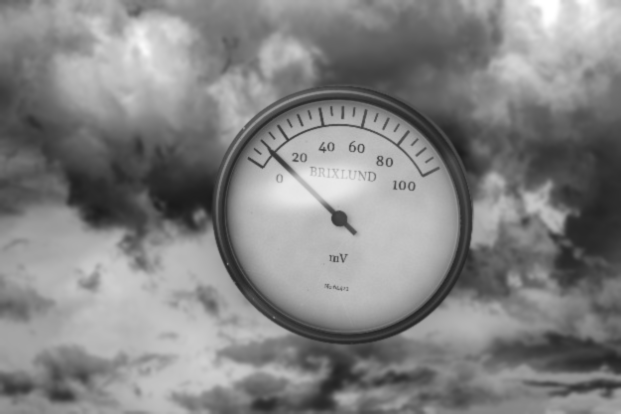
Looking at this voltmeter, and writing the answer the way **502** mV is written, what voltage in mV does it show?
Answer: **10** mV
